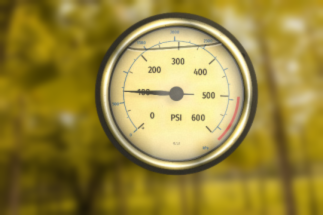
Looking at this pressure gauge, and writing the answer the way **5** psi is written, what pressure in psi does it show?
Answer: **100** psi
